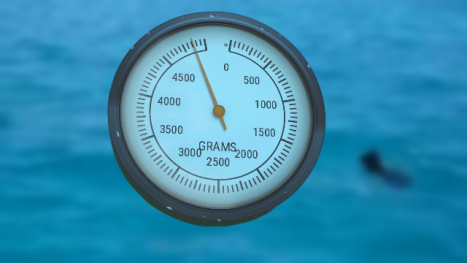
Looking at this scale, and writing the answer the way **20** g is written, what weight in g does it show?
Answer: **4850** g
